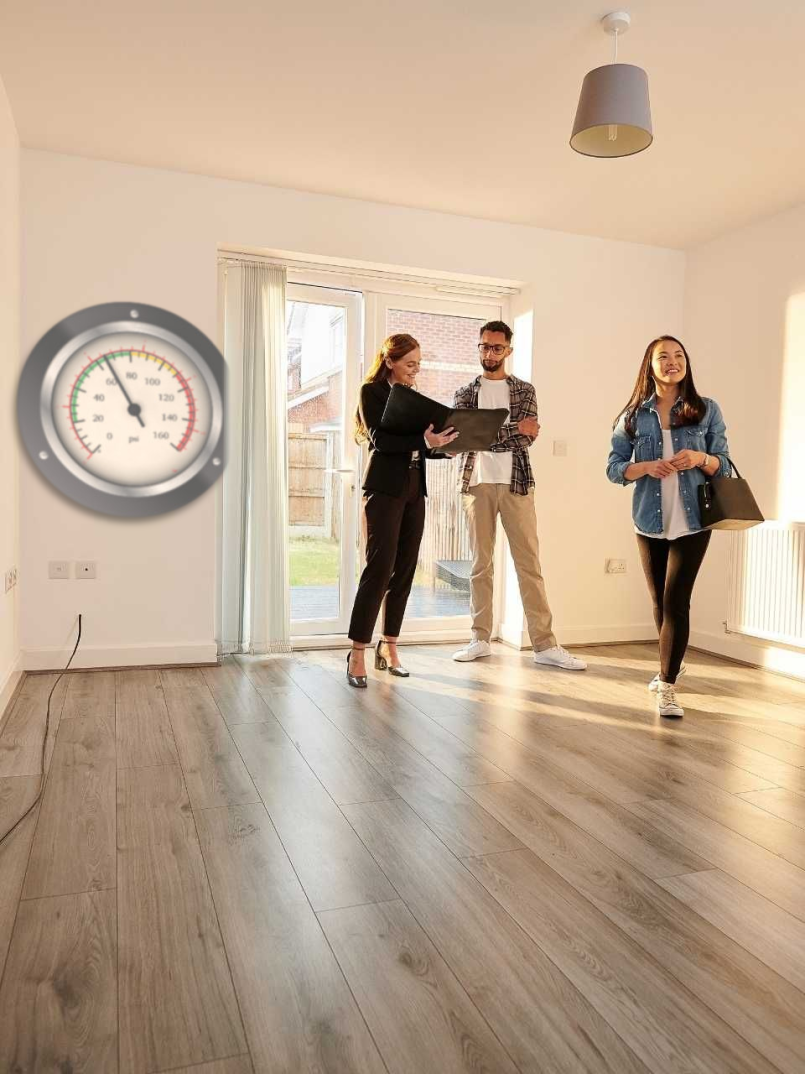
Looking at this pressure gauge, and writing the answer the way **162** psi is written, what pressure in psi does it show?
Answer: **65** psi
